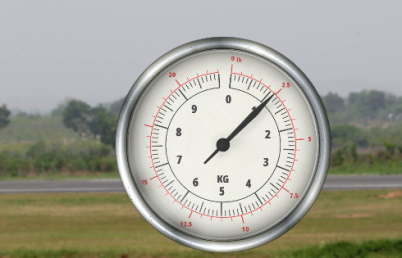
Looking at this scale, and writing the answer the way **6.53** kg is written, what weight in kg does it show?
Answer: **1.1** kg
